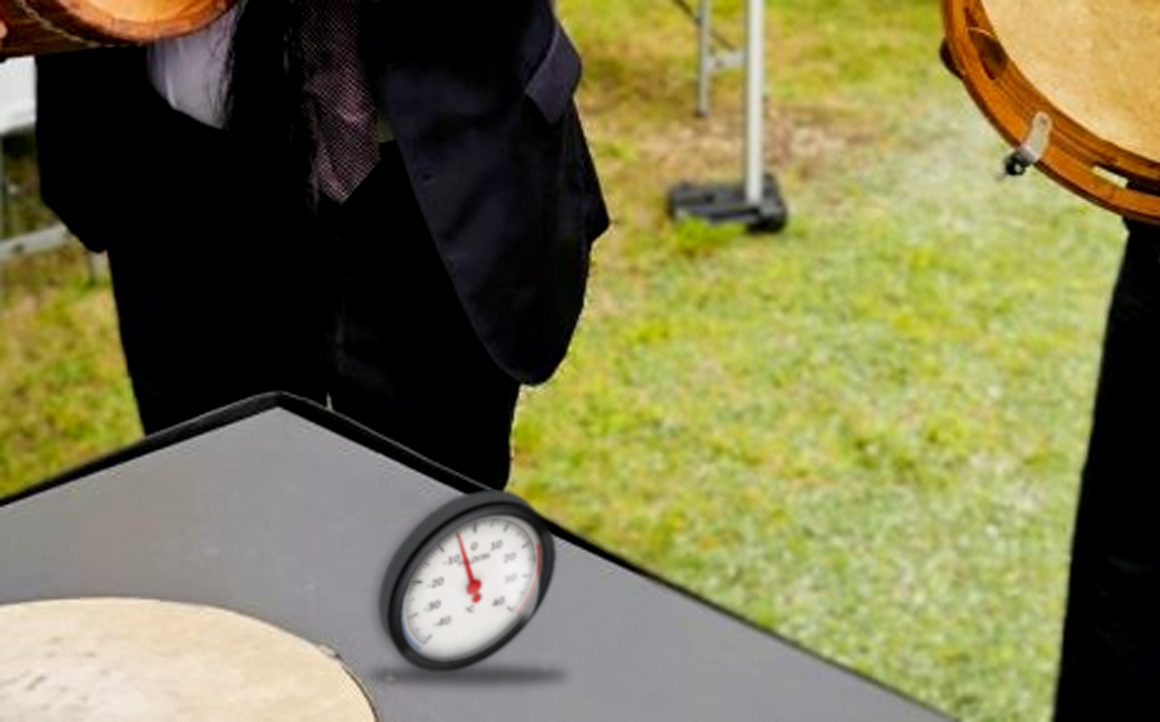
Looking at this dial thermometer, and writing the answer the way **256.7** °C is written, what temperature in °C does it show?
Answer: **-5** °C
